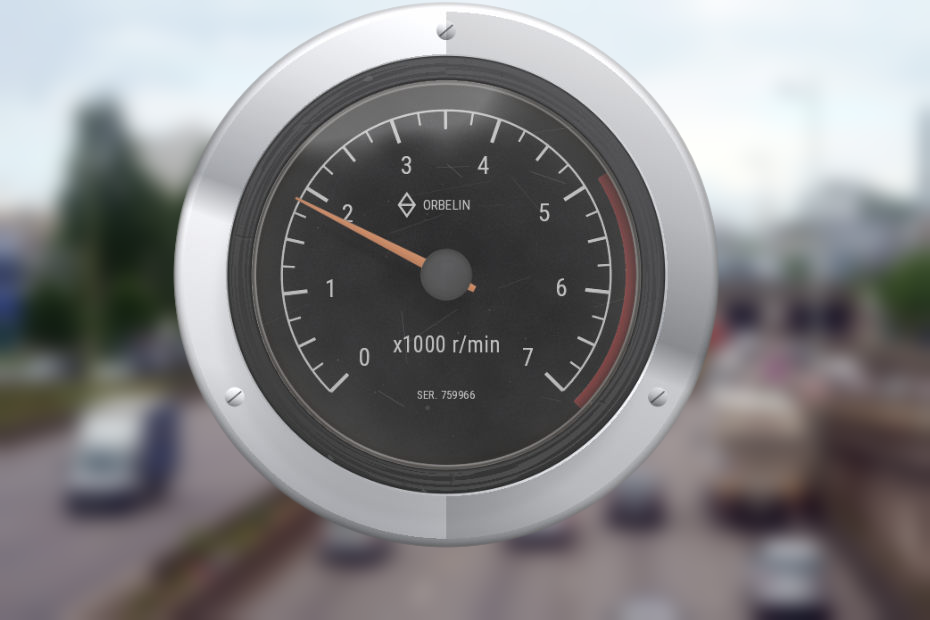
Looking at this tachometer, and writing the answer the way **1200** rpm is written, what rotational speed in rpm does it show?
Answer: **1875** rpm
